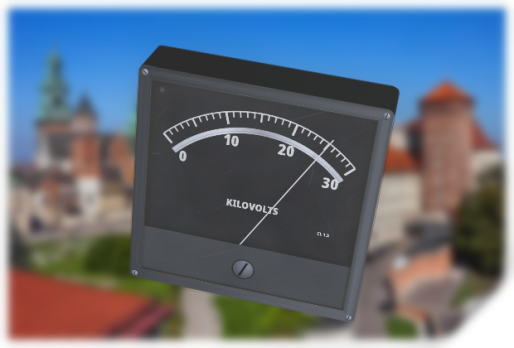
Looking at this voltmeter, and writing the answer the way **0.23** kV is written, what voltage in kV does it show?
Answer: **25** kV
